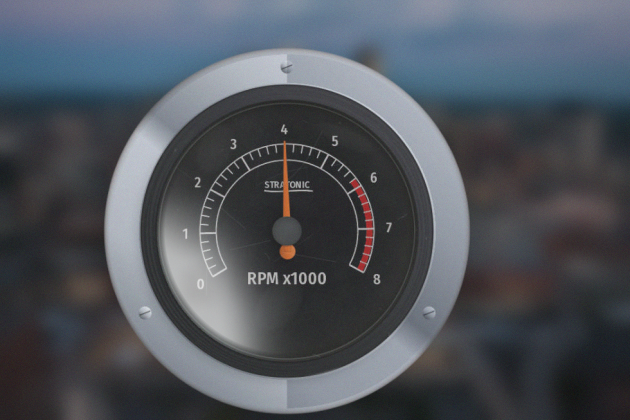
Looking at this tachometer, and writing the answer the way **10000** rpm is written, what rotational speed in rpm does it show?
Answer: **4000** rpm
